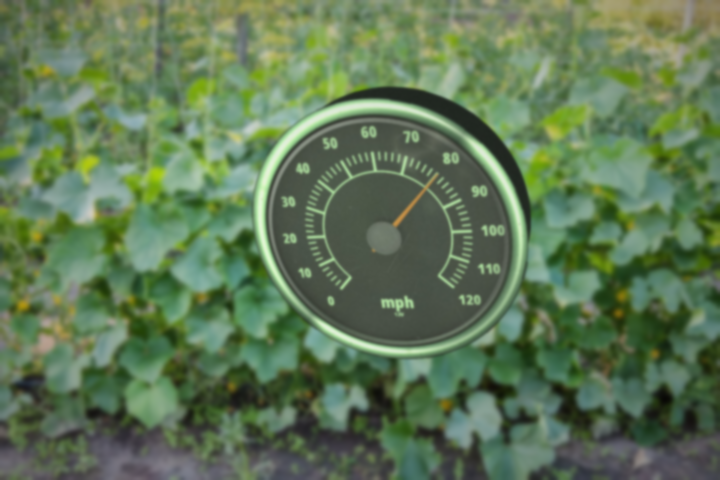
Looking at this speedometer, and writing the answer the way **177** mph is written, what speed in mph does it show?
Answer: **80** mph
